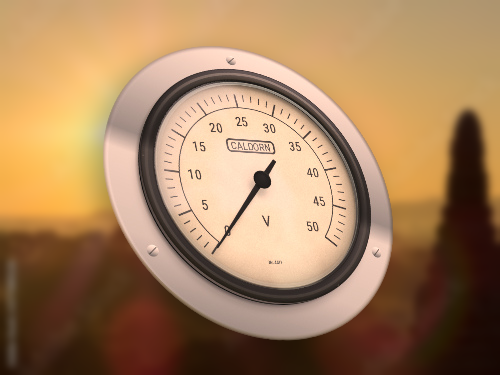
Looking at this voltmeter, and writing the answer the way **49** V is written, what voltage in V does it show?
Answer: **0** V
